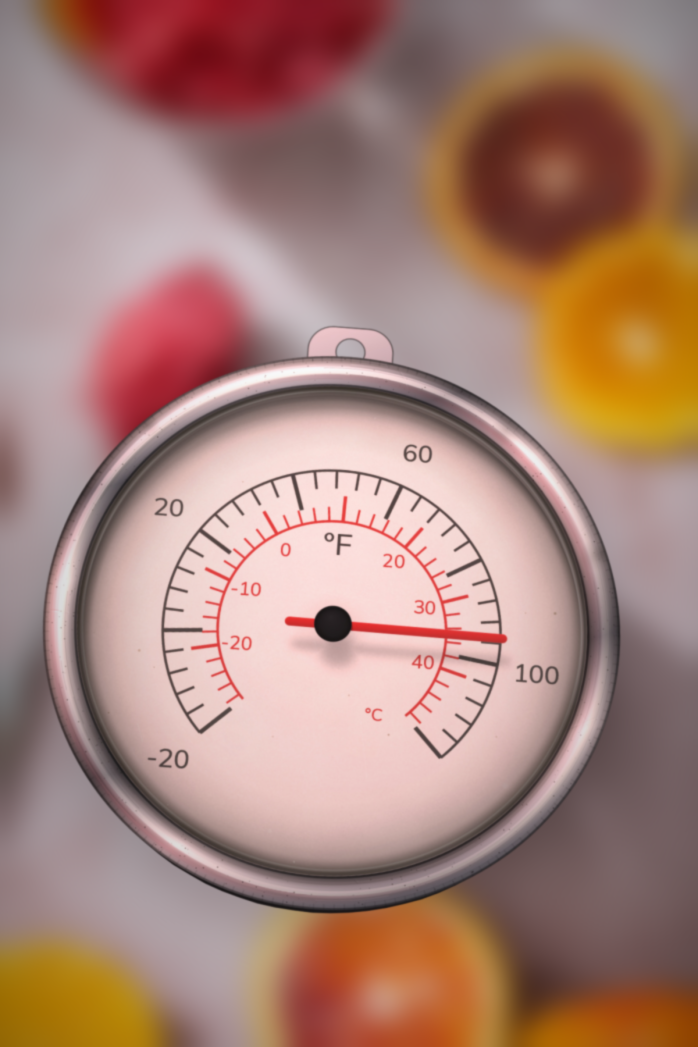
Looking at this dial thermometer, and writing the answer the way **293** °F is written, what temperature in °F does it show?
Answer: **96** °F
